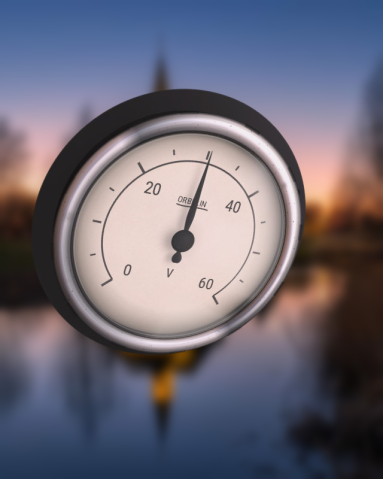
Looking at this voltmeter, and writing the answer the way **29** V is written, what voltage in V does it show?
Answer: **30** V
